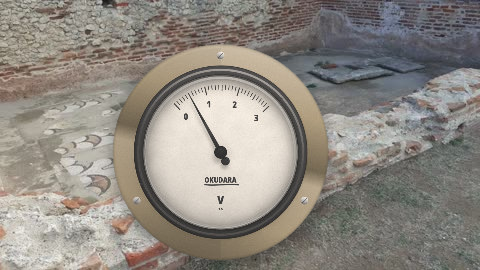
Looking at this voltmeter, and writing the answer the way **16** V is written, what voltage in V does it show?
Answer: **0.5** V
